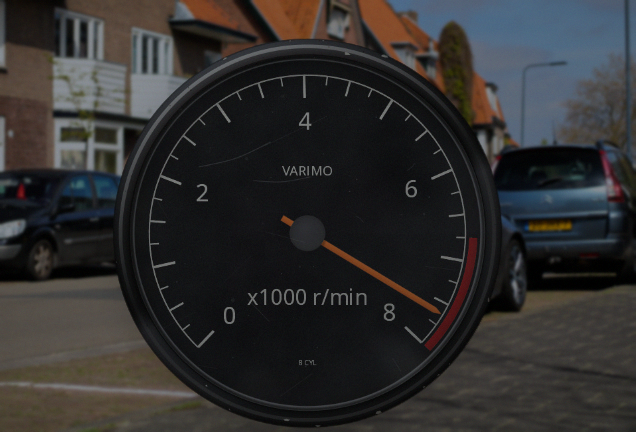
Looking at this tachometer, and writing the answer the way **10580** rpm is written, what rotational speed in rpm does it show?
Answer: **7625** rpm
